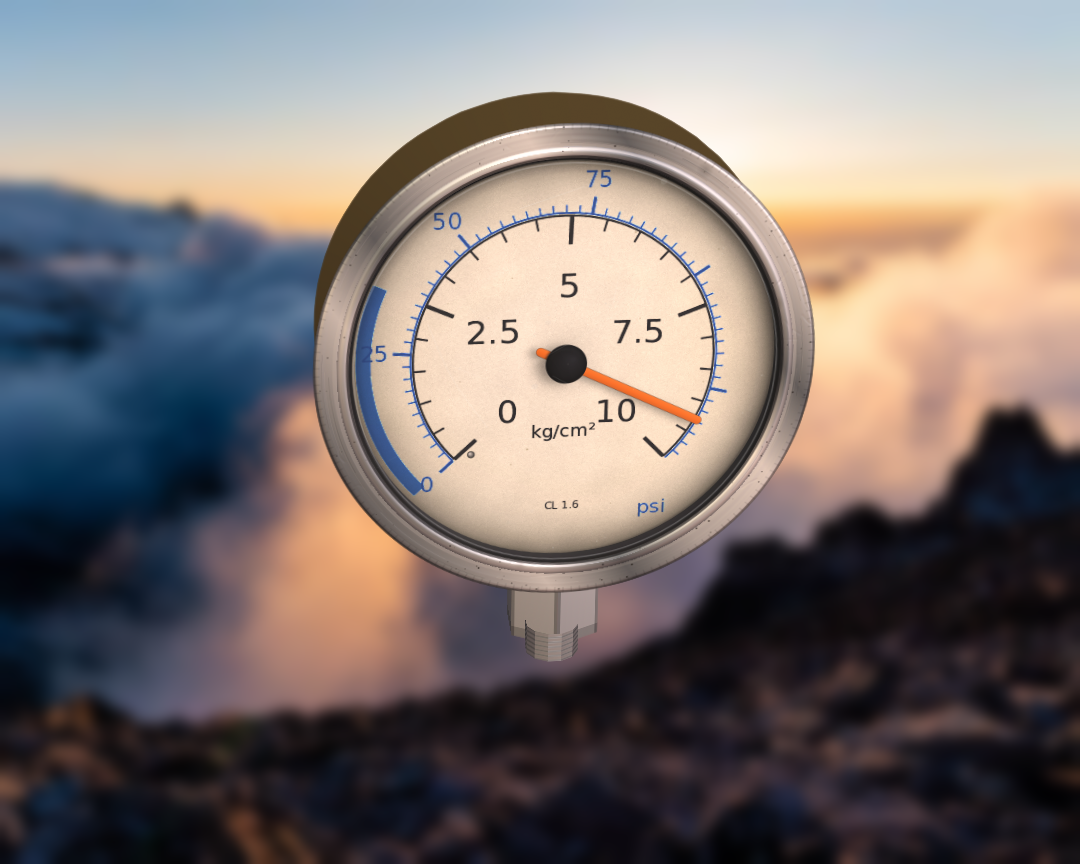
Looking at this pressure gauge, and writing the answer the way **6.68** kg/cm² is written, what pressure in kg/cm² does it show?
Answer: **9.25** kg/cm²
